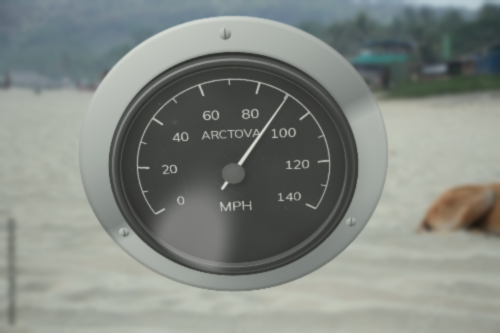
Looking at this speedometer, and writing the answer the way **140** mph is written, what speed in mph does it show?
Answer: **90** mph
